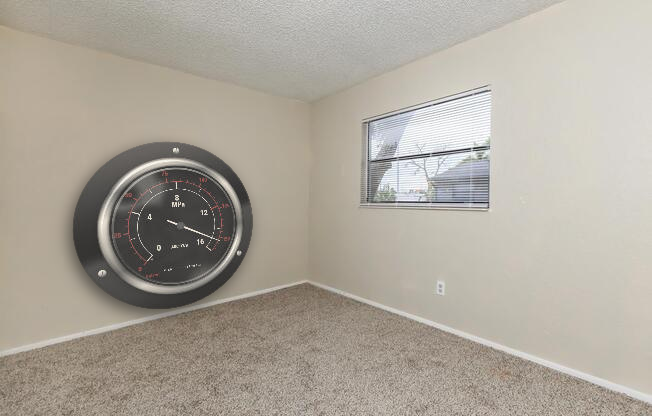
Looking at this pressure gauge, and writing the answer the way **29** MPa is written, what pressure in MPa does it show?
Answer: **15** MPa
